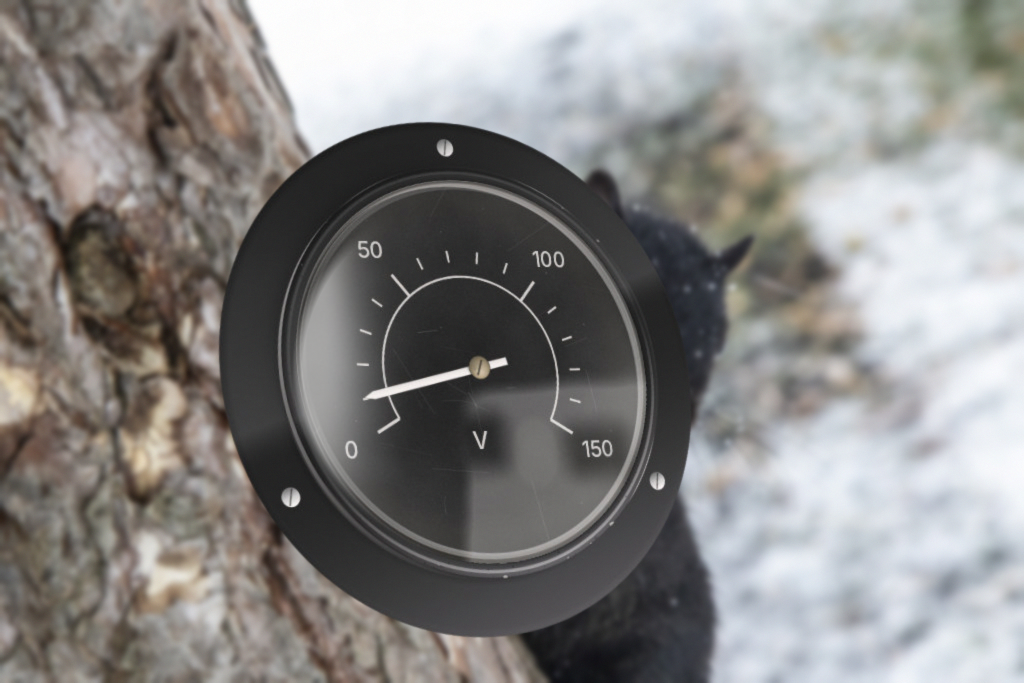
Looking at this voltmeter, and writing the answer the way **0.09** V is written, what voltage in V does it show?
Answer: **10** V
